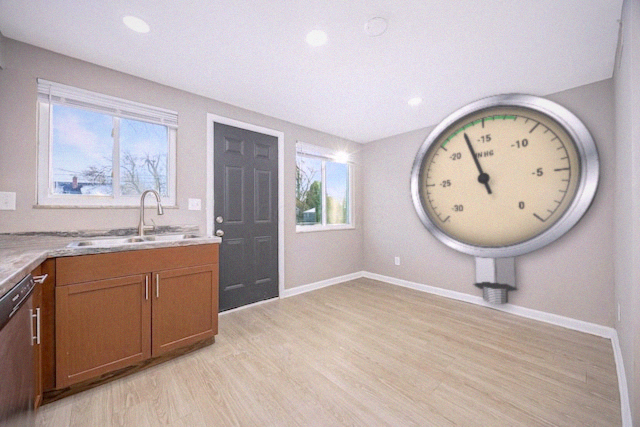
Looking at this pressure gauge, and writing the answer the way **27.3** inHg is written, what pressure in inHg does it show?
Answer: **-17** inHg
